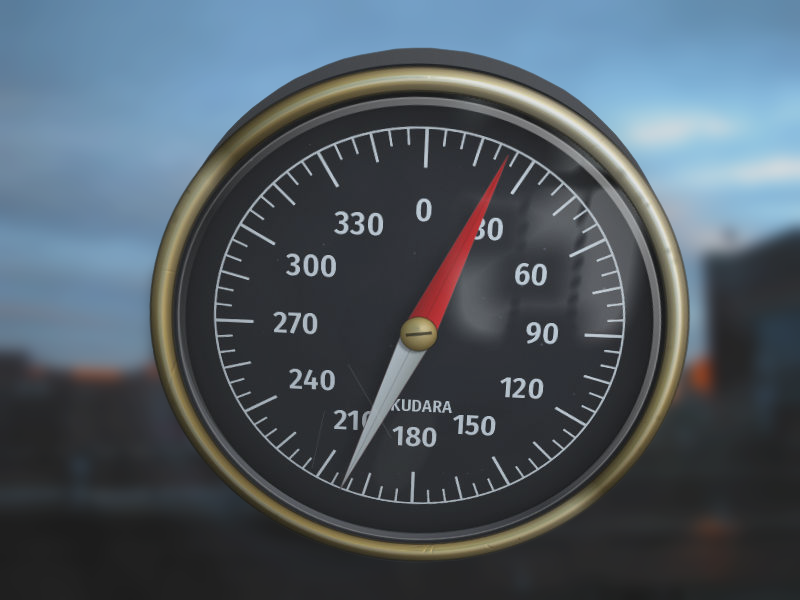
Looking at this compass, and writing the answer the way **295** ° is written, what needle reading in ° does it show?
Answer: **22.5** °
